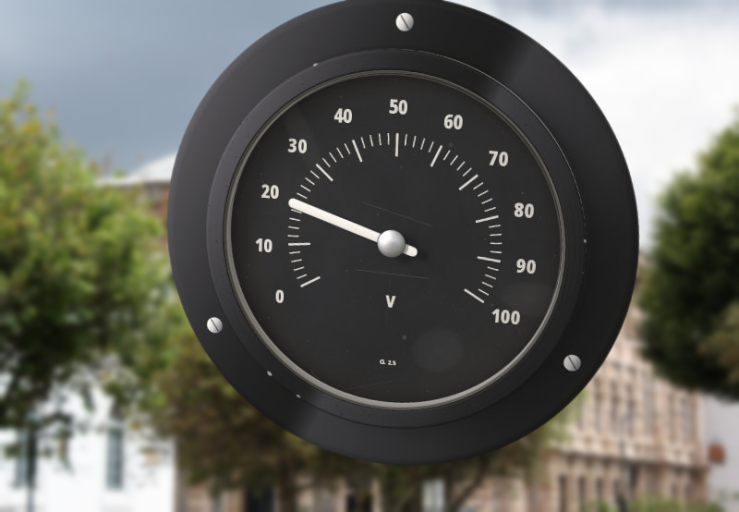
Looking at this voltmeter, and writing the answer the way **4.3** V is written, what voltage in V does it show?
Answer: **20** V
